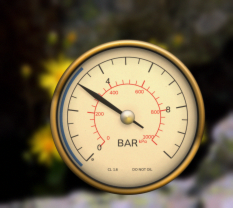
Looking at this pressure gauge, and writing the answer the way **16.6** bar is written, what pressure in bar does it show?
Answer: **3** bar
